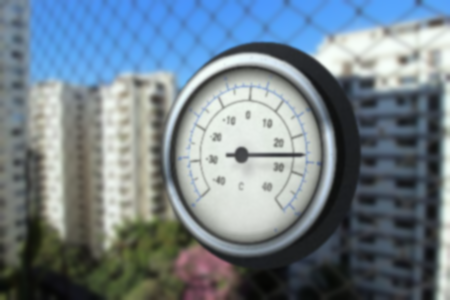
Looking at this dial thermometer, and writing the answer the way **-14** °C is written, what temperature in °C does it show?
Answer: **25** °C
